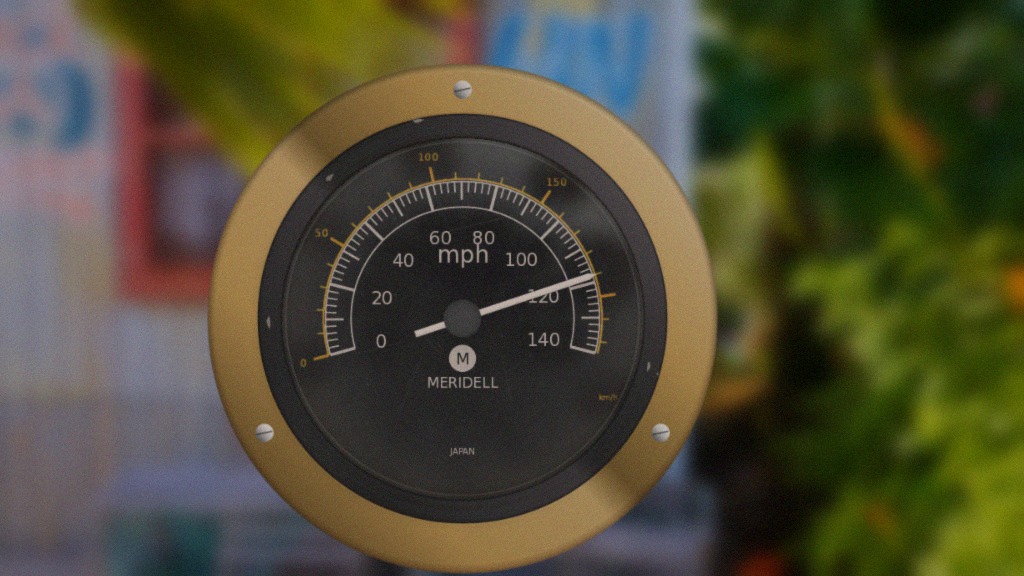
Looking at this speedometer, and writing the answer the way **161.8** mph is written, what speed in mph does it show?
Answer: **118** mph
